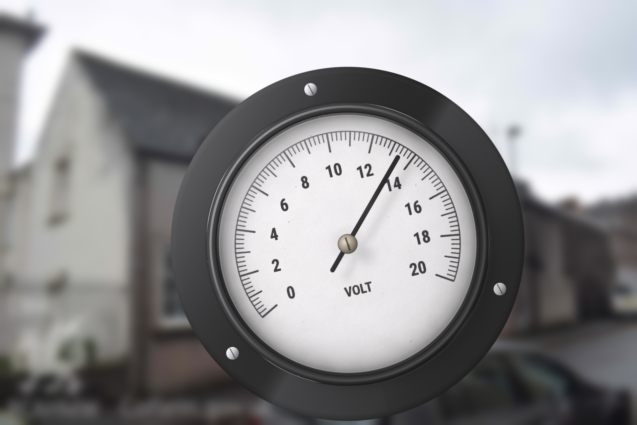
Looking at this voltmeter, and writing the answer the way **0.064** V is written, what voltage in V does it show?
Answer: **13.4** V
